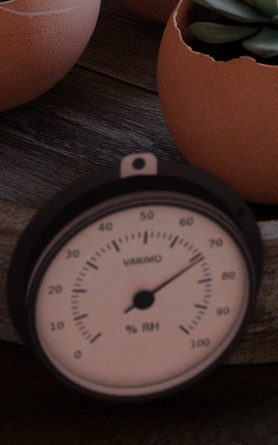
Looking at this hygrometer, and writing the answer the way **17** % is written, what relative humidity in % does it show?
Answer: **70** %
